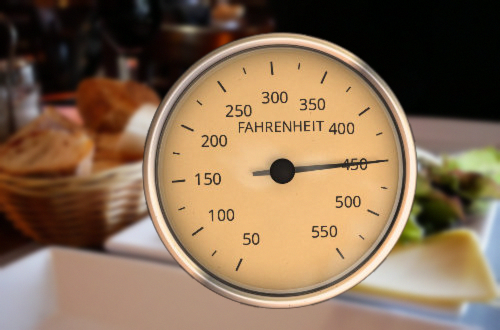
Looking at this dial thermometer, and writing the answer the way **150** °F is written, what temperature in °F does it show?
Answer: **450** °F
